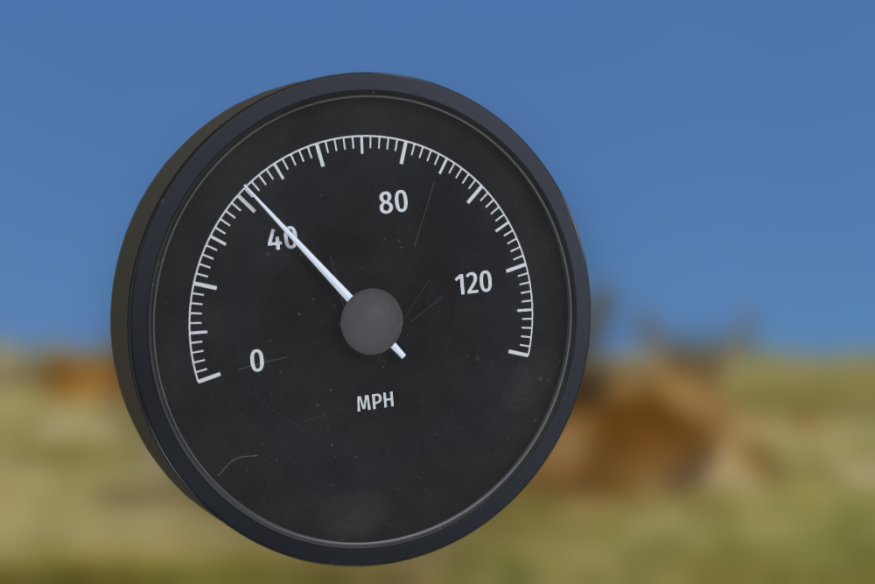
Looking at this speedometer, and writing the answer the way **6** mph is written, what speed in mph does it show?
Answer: **42** mph
